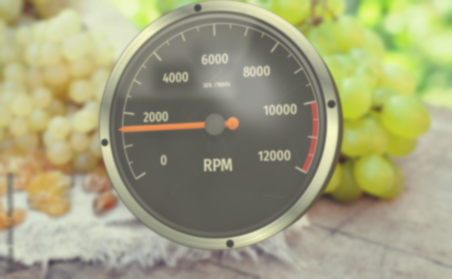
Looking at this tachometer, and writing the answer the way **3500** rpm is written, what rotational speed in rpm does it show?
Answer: **1500** rpm
